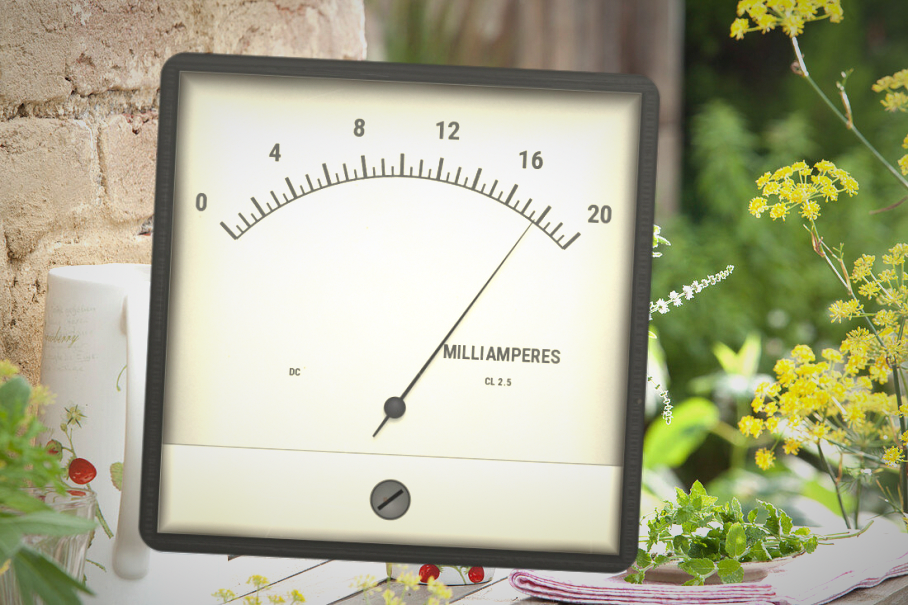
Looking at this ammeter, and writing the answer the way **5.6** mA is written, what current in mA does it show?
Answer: **17.75** mA
